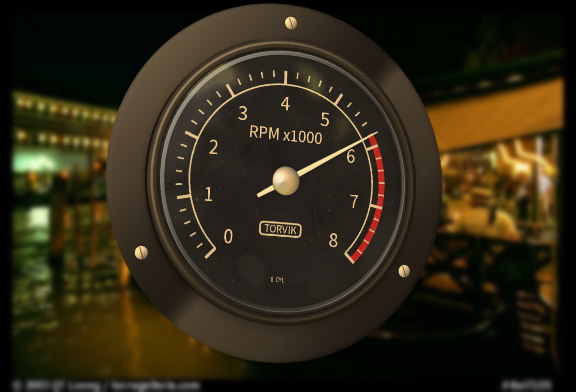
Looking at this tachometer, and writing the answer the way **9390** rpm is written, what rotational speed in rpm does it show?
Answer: **5800** rpm
